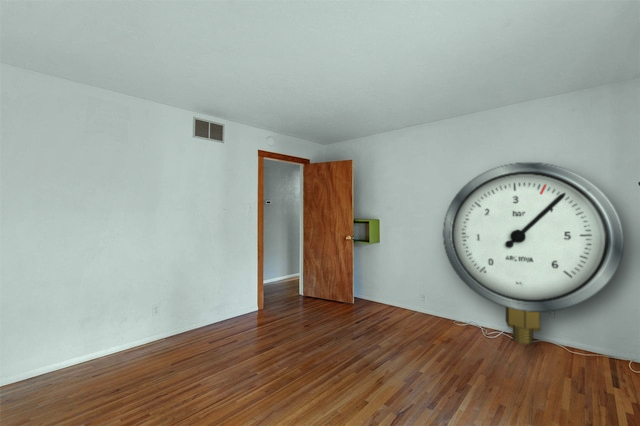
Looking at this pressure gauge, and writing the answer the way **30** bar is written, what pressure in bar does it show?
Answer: **4** bar
